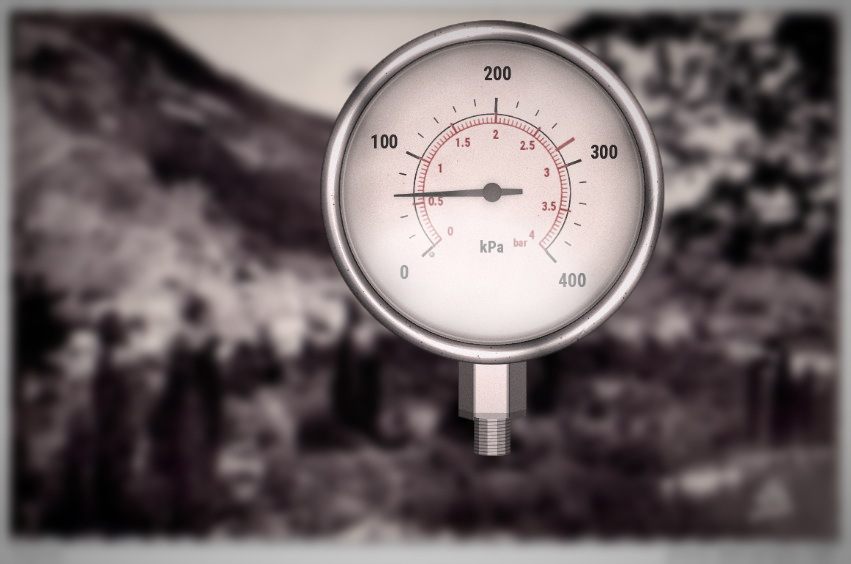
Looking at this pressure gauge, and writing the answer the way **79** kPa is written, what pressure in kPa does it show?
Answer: **60** kPa
